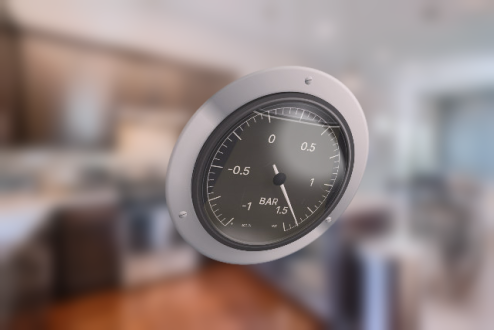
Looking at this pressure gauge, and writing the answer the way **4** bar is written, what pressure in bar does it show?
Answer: **1.4** bar
